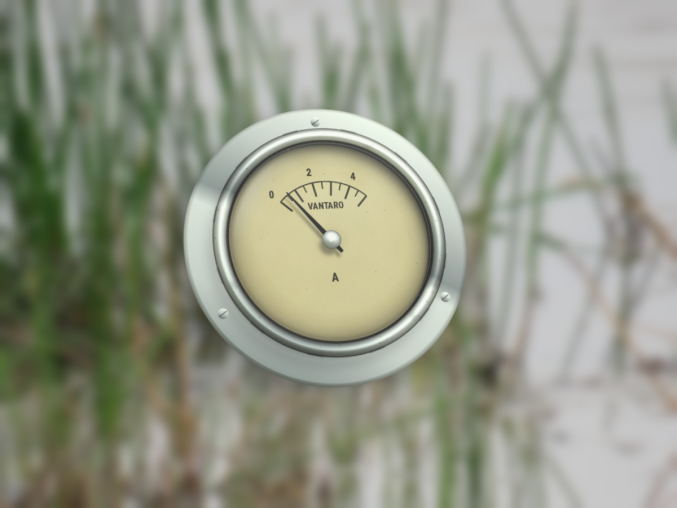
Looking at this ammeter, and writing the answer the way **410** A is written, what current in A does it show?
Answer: **0.5** A
